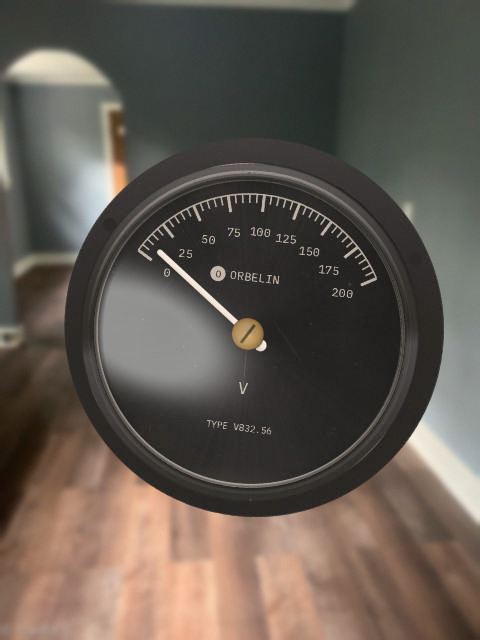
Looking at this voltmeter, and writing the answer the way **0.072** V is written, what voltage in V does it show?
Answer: **10** V
